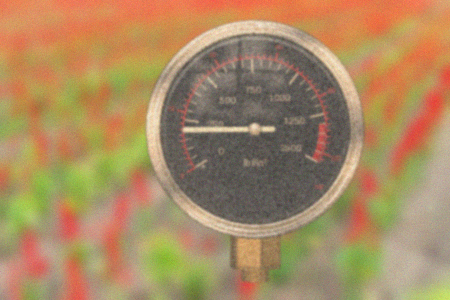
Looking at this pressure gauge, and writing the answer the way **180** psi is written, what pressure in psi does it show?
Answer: **200** psi
